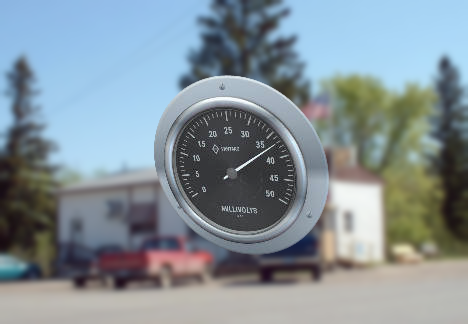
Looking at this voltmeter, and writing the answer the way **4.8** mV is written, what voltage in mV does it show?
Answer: **37** mV
